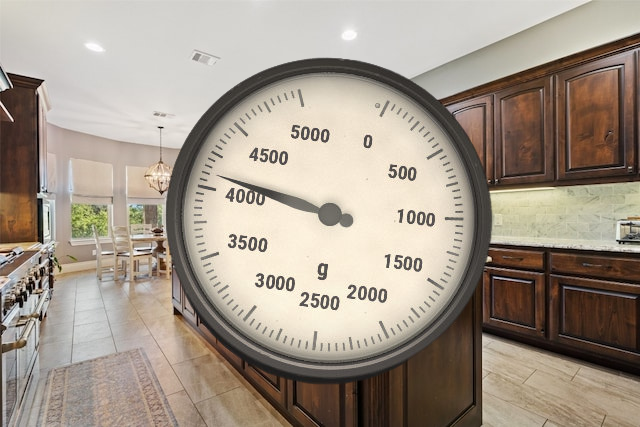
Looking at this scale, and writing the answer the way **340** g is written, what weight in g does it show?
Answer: **4100** g
